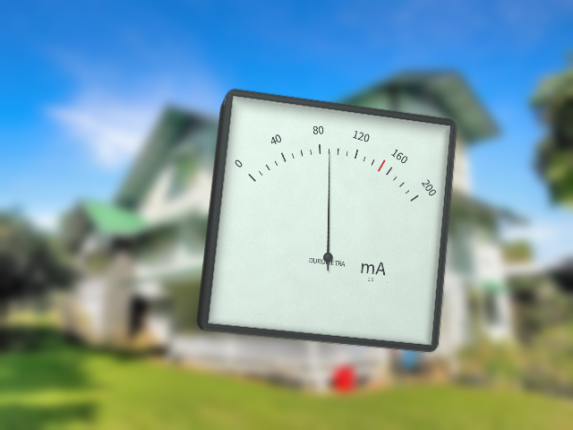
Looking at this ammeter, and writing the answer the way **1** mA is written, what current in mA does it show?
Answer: **90** mA
